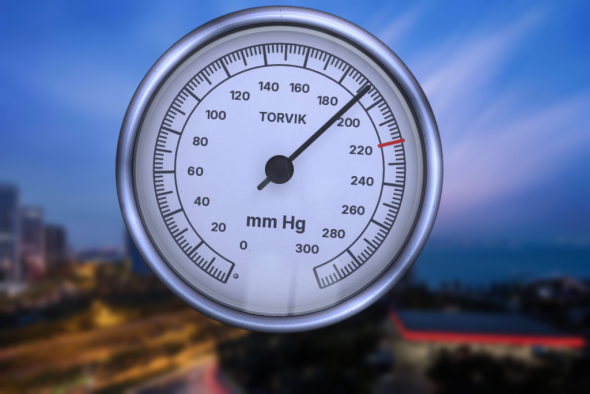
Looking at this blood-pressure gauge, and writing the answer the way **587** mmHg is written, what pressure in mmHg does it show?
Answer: **192** mmHg
